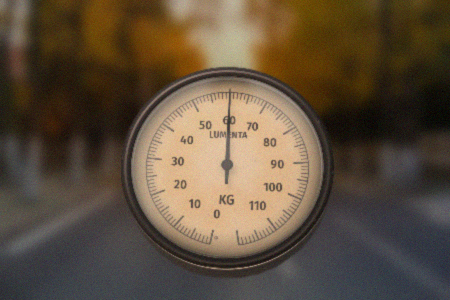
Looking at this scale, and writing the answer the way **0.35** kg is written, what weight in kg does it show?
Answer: **60** kg
